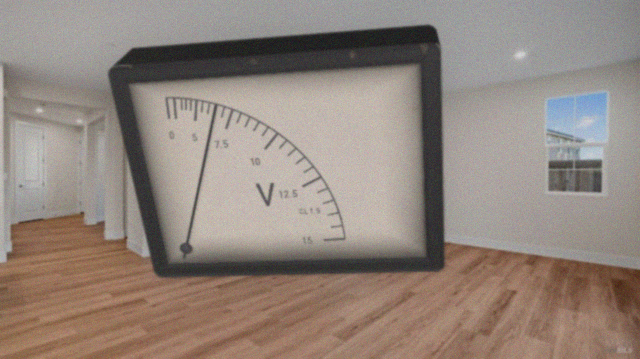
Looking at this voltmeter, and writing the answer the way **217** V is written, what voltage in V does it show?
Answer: **6.5** V
